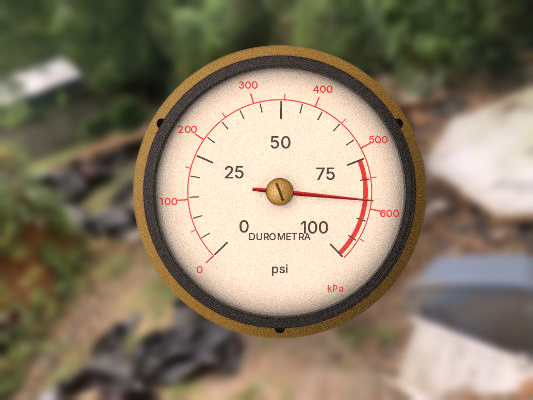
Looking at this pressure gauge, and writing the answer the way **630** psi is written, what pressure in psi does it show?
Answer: **85** psi
